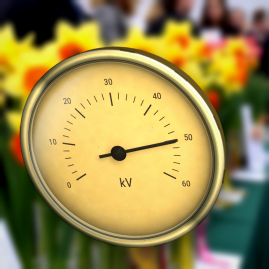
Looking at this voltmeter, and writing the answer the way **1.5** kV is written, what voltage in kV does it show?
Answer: **50** kV
